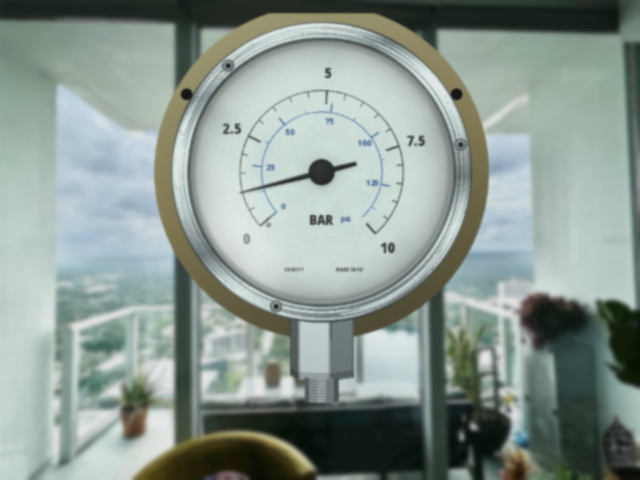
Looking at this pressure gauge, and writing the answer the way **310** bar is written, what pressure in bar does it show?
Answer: **1** bar
